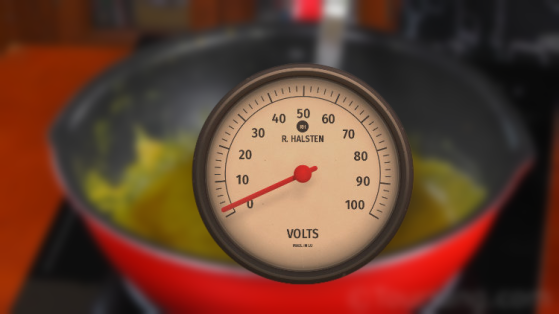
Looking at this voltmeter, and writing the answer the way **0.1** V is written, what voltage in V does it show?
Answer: **2** V
